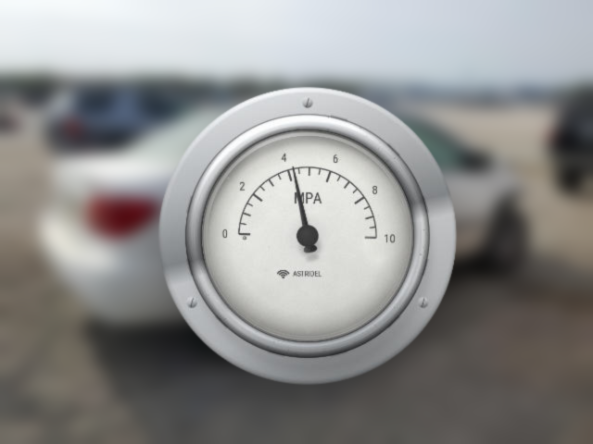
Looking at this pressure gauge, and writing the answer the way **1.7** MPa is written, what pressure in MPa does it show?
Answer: **4.25** MPa
